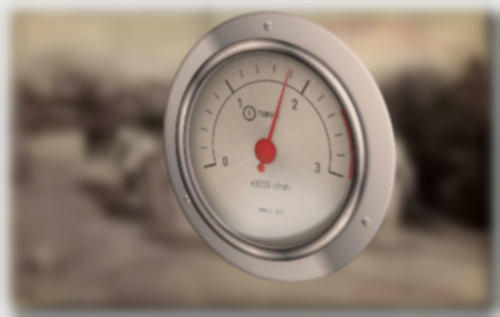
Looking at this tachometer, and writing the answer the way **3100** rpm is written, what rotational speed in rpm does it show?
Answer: **1800** rpm
